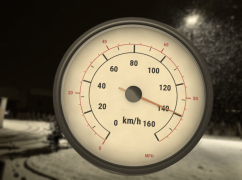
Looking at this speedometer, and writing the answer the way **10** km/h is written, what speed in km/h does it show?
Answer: **140** km/h
